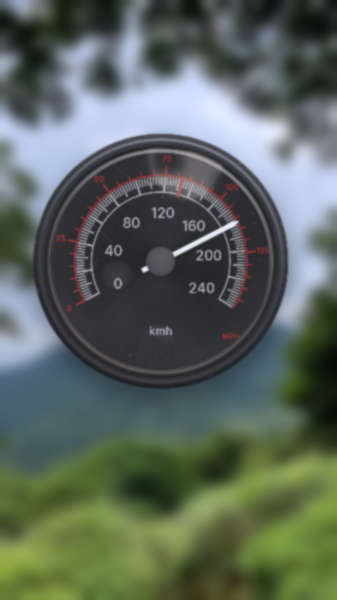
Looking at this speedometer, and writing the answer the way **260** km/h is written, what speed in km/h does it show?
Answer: **180** km/h
